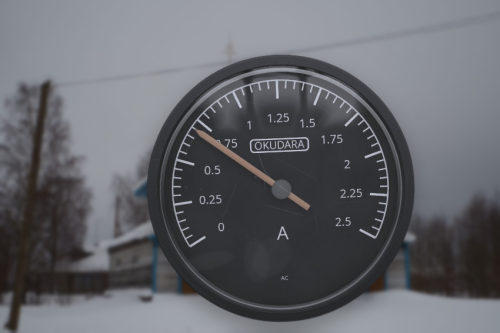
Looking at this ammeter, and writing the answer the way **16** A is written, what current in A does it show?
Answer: **0.7** A
